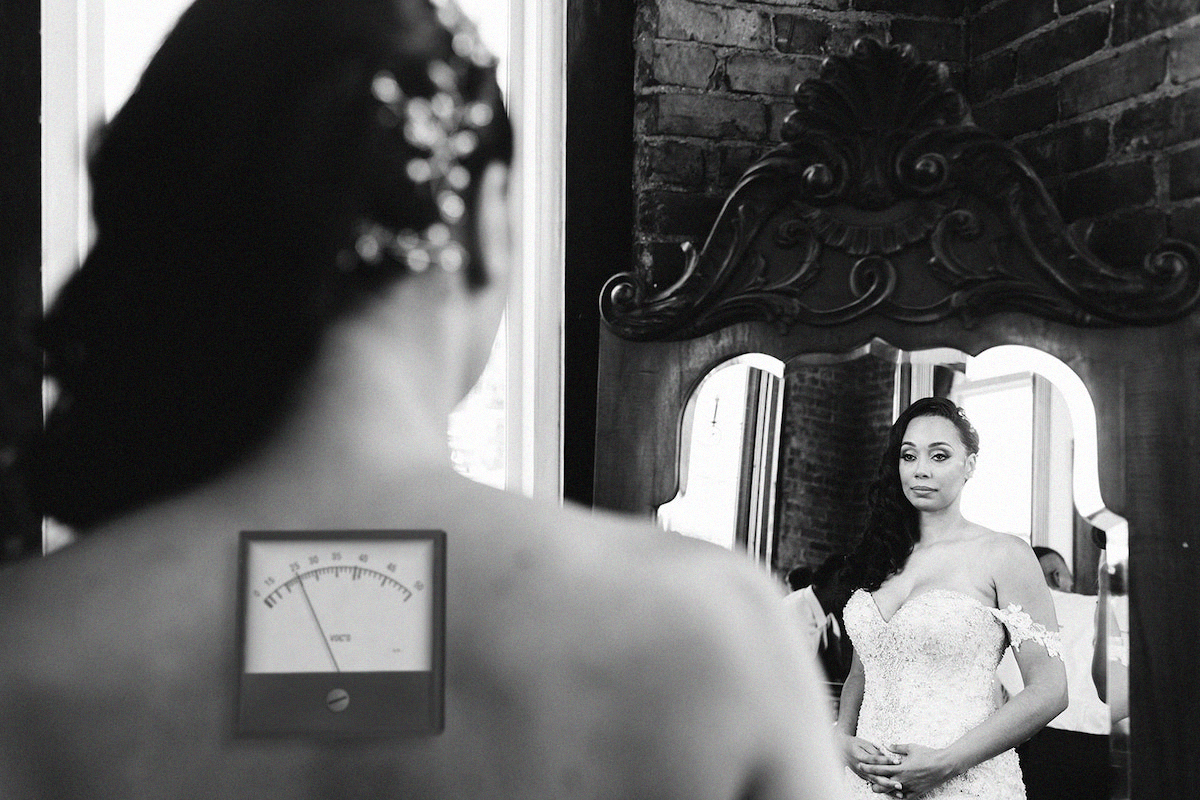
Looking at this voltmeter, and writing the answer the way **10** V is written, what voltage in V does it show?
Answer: **25** V
